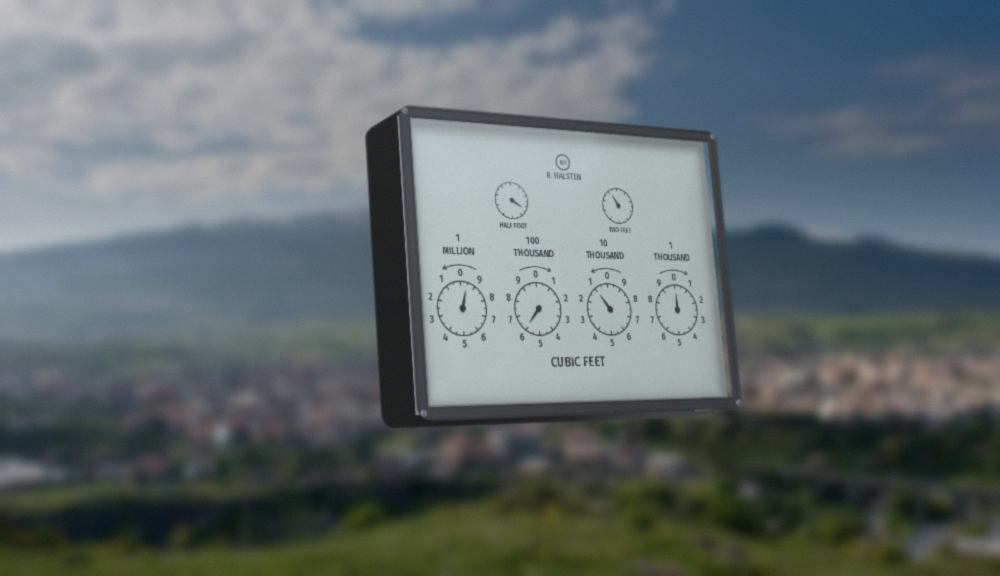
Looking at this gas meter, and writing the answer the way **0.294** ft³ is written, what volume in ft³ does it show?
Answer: **961000** ft³
